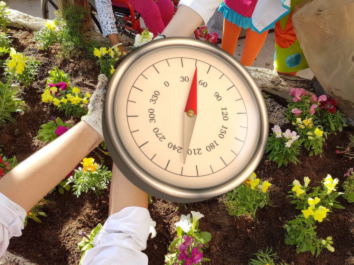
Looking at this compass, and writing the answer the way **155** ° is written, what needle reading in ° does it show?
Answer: **45** °
